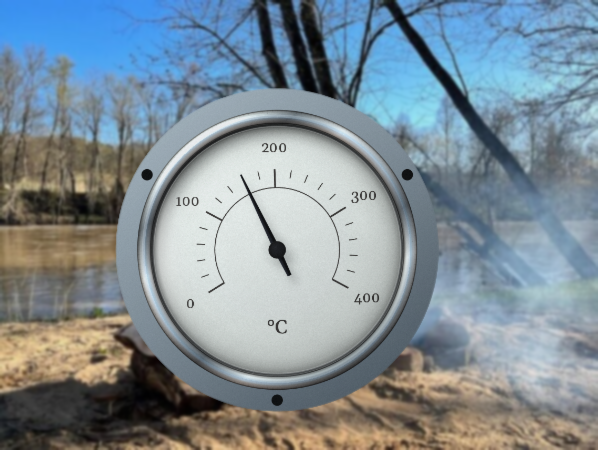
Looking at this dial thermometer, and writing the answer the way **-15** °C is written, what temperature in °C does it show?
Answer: **160** °C
